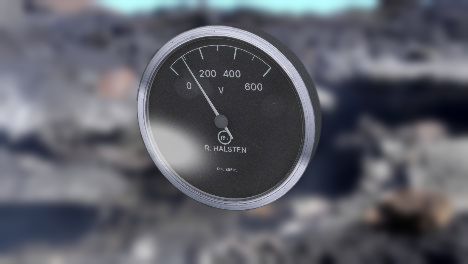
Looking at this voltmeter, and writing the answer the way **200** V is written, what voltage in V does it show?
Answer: **100** V
